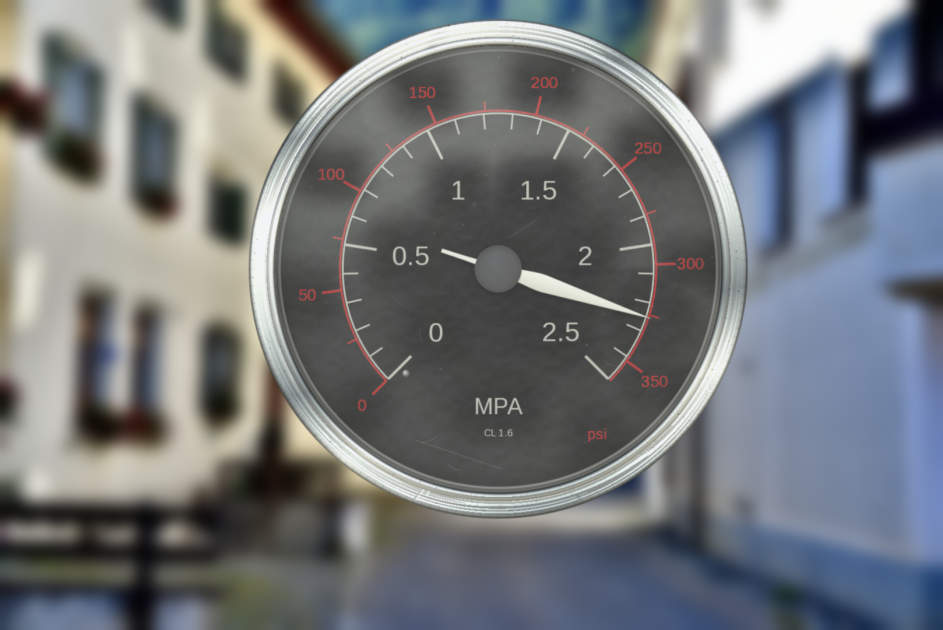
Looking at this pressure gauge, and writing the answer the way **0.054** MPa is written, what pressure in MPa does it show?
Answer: **2.25** MPa
